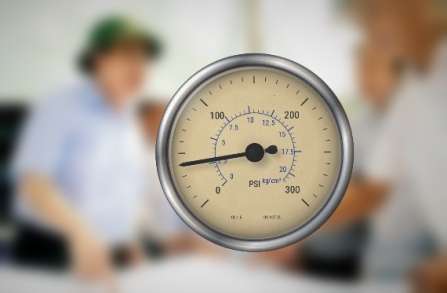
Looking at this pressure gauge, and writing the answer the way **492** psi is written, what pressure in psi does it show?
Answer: **40** psi
